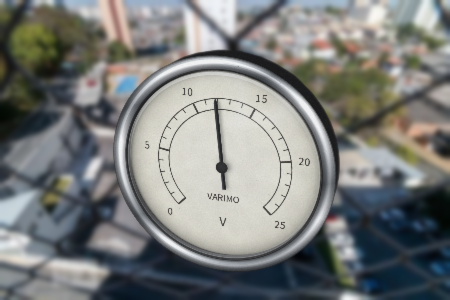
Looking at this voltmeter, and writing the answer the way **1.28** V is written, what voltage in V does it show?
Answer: **12** V
